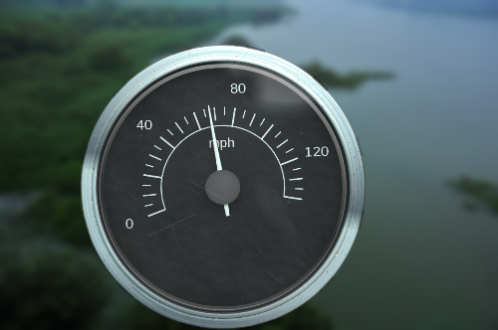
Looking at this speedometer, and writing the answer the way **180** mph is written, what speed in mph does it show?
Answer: **67.5** mph
